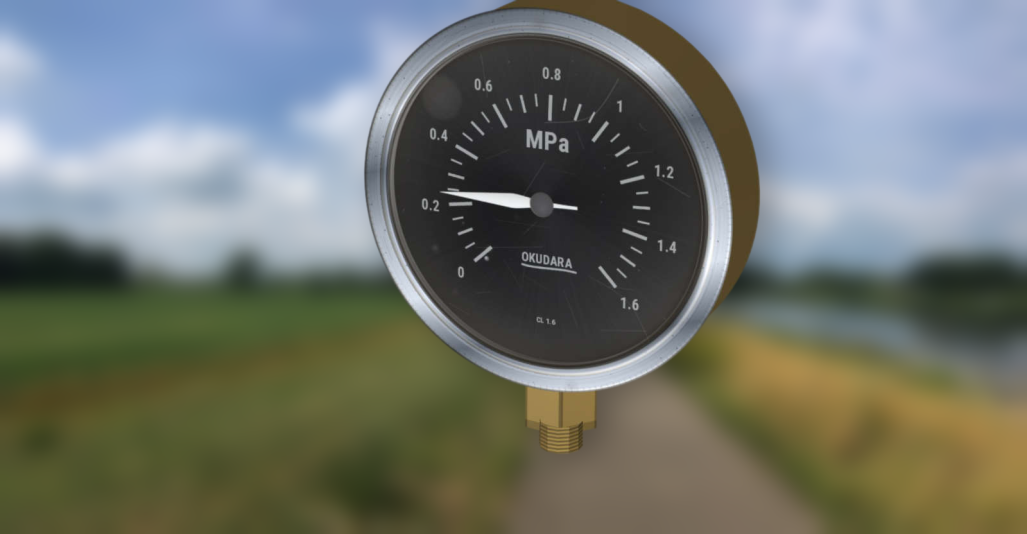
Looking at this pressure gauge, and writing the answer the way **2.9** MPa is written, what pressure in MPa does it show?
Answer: **0.25** MPa
